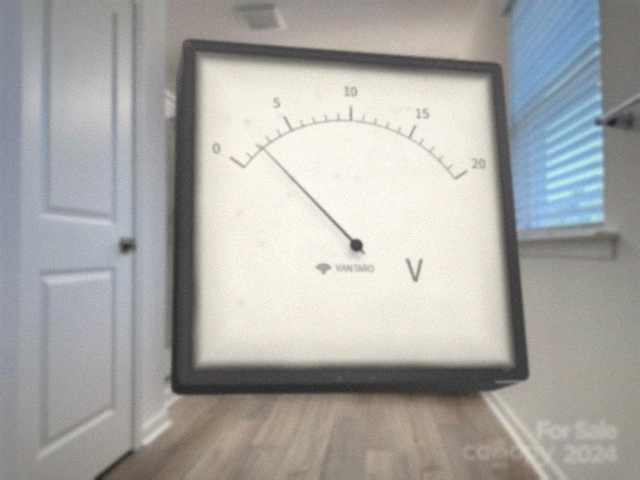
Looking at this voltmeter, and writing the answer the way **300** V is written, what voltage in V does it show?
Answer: **2** V
